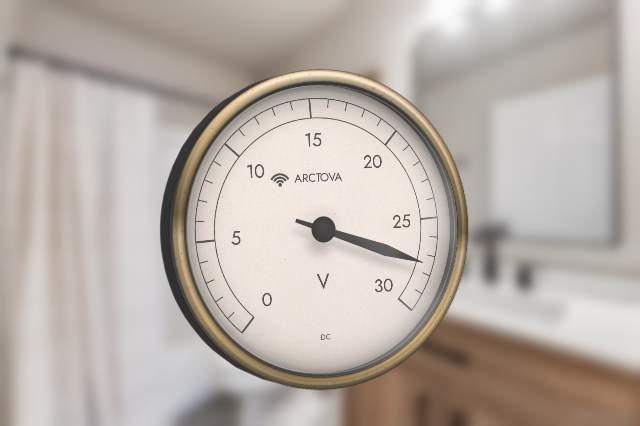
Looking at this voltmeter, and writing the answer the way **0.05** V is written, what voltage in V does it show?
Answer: **27.5** V
